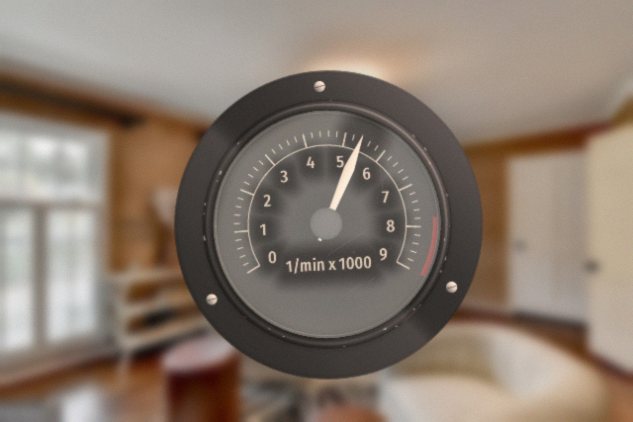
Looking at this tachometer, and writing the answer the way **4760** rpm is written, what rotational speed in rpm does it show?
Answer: **5400** rpm
